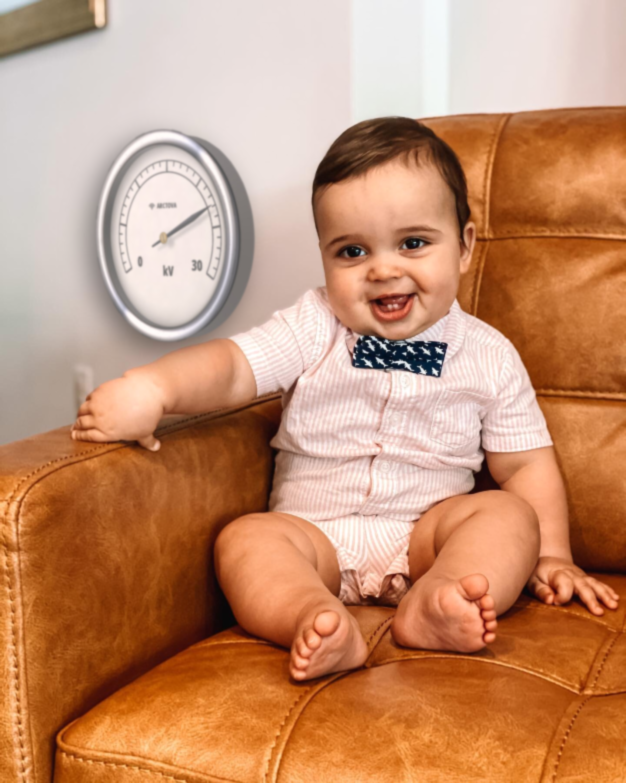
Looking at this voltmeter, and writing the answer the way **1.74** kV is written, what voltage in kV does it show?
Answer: **23** kV
